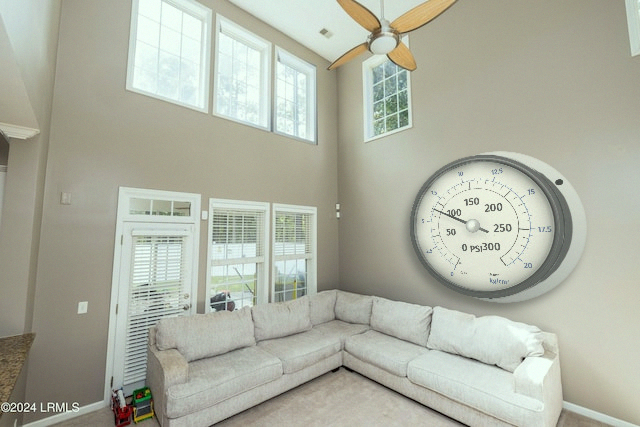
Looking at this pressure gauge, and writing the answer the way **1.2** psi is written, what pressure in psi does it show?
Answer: **90** psi
